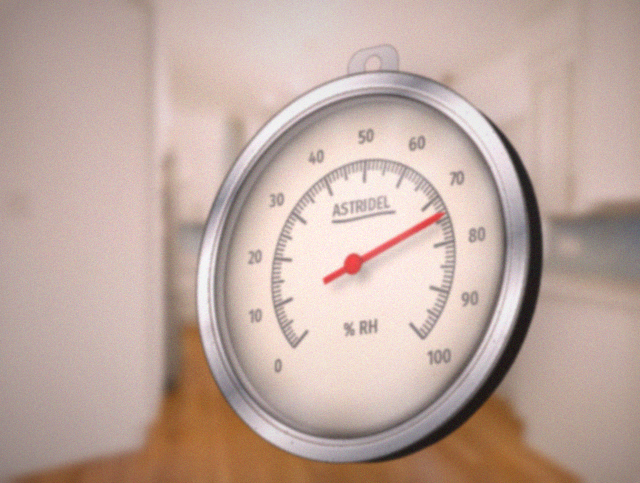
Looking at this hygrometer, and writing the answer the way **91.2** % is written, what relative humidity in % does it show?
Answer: **75** %
